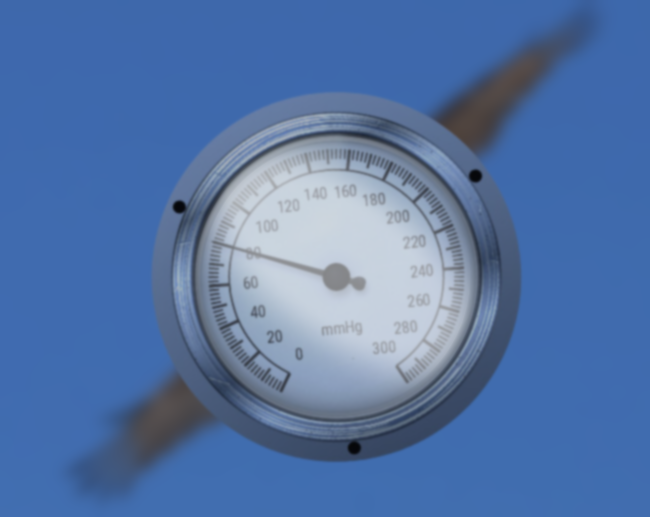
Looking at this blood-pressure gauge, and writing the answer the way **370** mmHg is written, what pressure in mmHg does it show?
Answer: **80** mmHg
